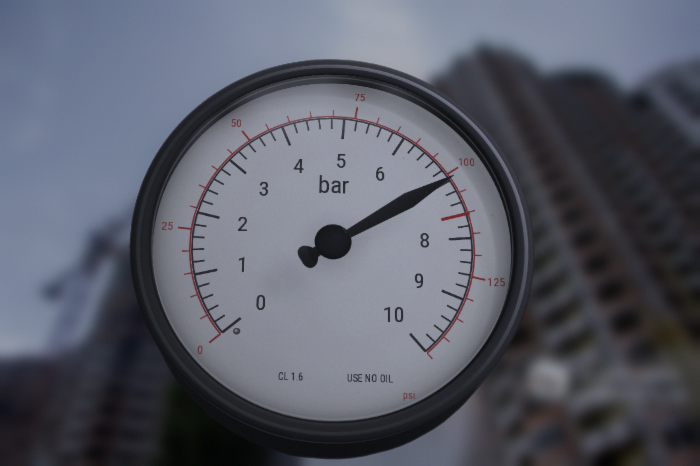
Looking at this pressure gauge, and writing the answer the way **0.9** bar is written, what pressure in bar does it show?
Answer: **7** bar
